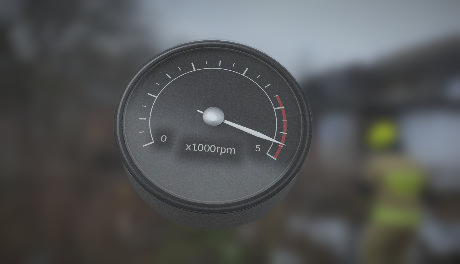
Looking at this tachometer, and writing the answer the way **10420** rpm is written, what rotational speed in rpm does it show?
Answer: **4750** rpm
